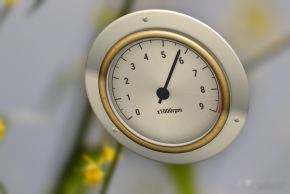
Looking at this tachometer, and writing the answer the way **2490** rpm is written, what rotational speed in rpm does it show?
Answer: **5750** rpm
